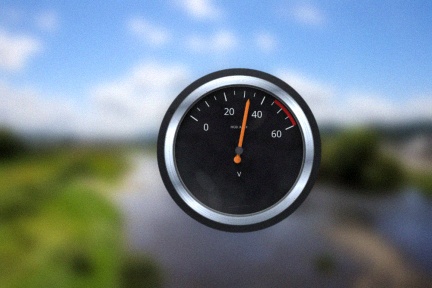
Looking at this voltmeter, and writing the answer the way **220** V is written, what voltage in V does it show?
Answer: **32.5** V
